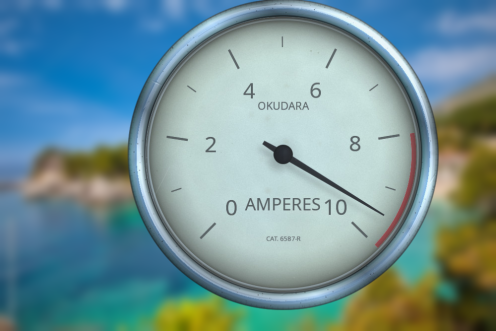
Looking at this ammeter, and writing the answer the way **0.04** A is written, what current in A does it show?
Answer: **9.5** A
